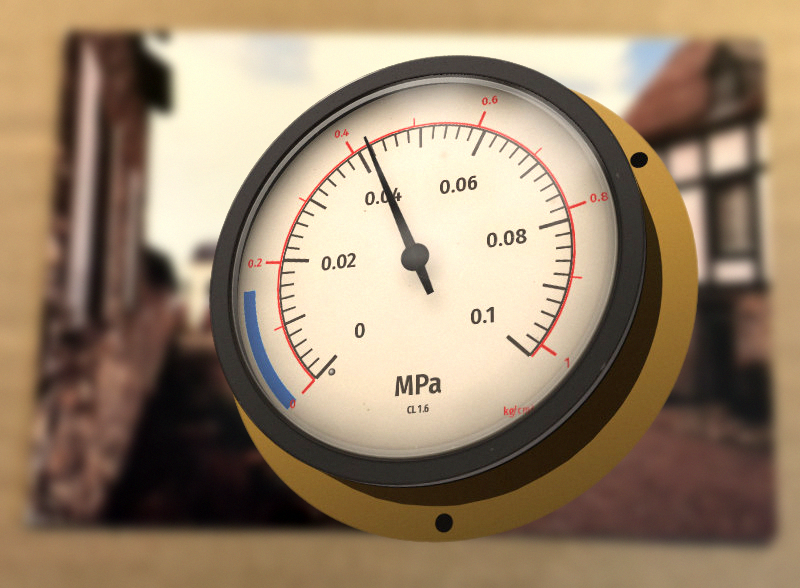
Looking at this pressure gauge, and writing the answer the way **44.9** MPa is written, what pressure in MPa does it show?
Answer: **0.042** MPa
